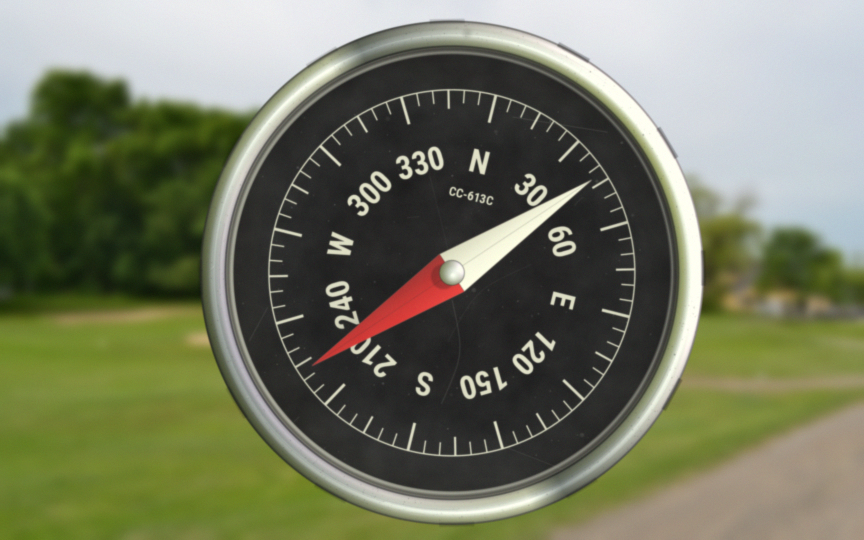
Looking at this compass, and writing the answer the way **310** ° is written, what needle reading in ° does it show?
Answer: **222.5** °
